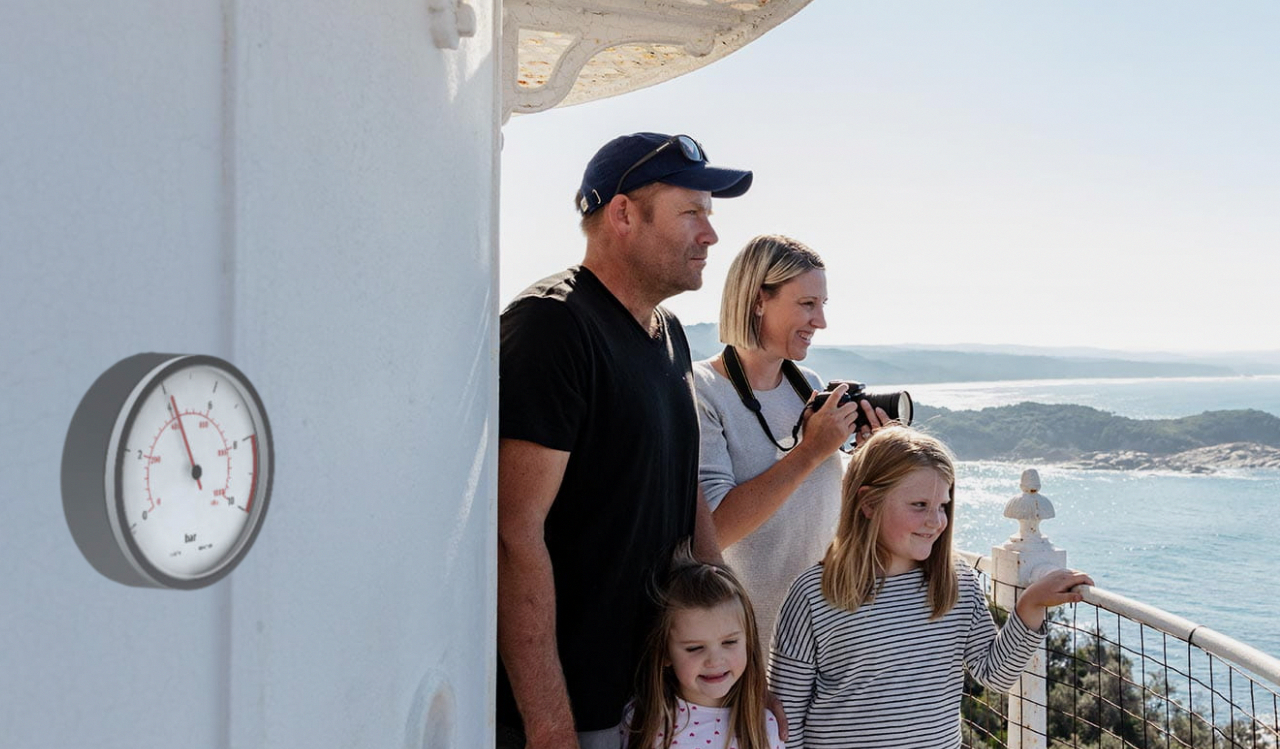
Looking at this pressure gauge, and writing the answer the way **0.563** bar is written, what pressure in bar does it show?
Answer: **4** bar
